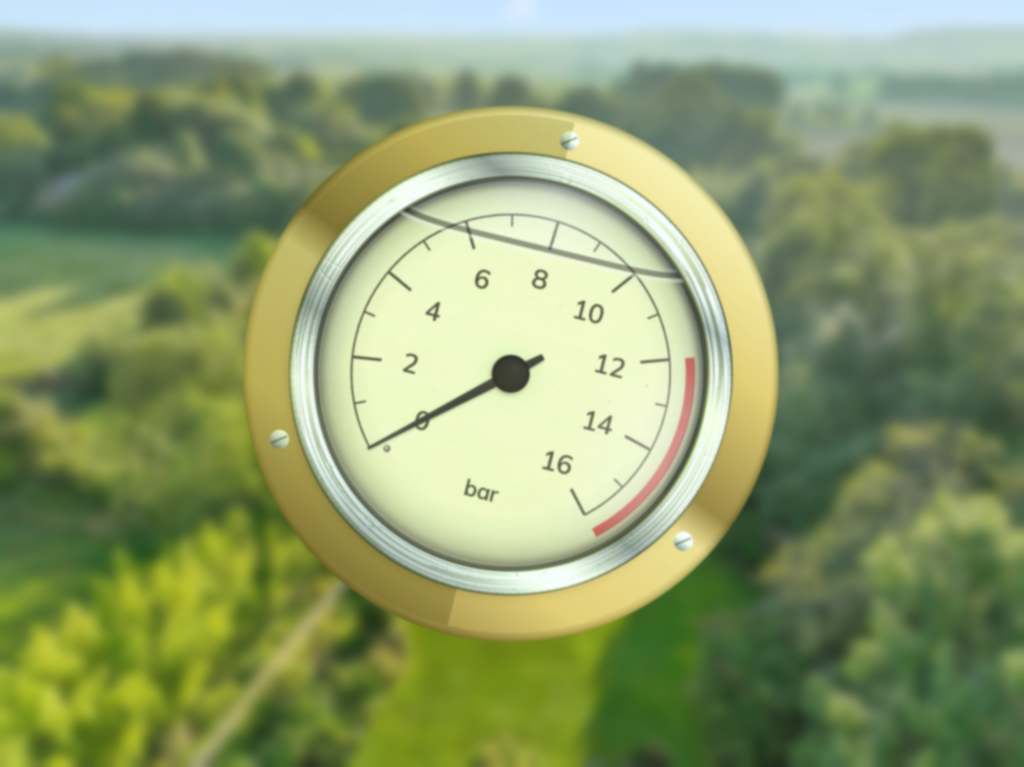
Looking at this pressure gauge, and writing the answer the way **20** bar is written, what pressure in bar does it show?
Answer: **0** bar
